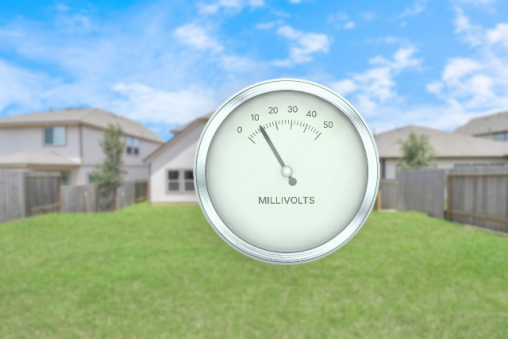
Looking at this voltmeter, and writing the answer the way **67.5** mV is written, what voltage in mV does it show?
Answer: **10** mV
